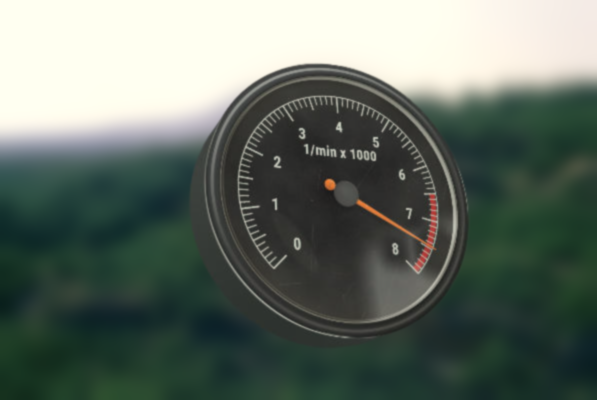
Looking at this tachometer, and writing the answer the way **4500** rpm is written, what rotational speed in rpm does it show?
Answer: **7500** rpm
